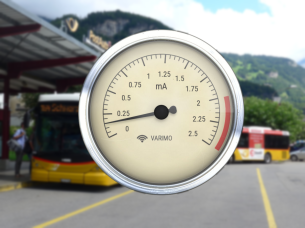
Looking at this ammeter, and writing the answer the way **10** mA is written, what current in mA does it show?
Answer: **0.15** mA
